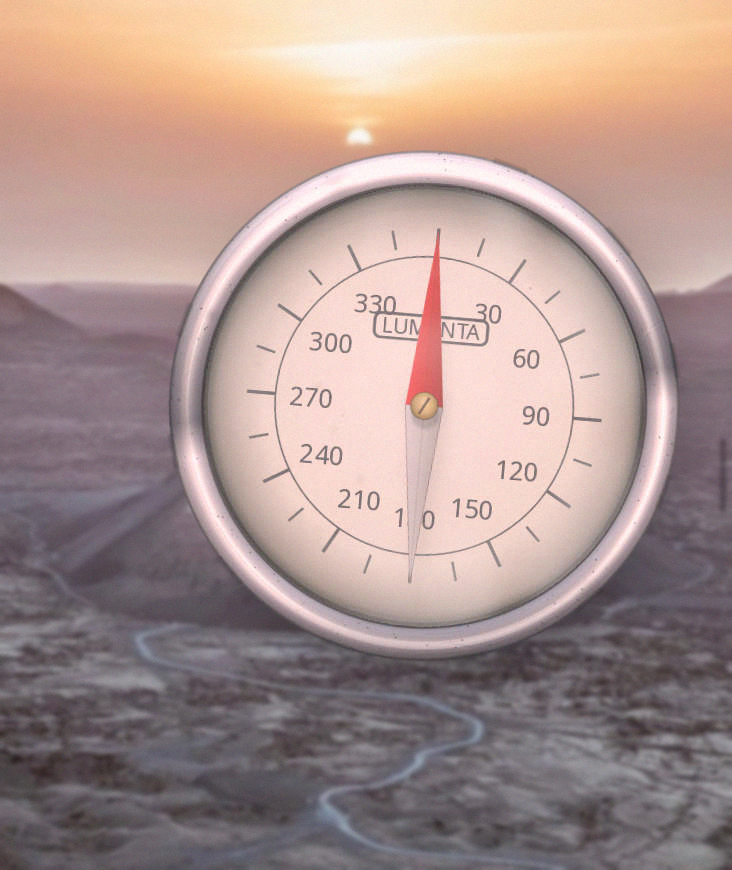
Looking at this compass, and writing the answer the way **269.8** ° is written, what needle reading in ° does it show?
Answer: **0** °
